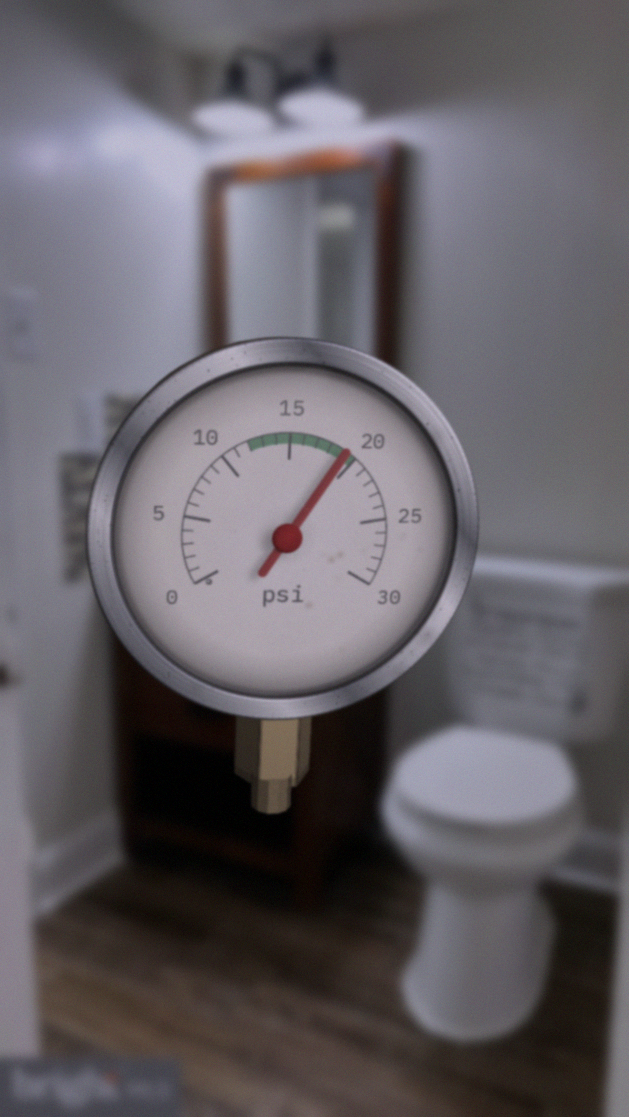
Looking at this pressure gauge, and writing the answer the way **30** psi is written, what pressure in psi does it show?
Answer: **19** psi
